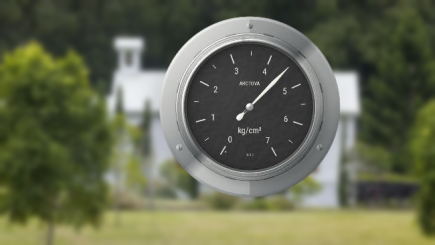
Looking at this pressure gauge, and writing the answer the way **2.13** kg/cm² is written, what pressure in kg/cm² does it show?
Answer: **4.5** kg/cm²
